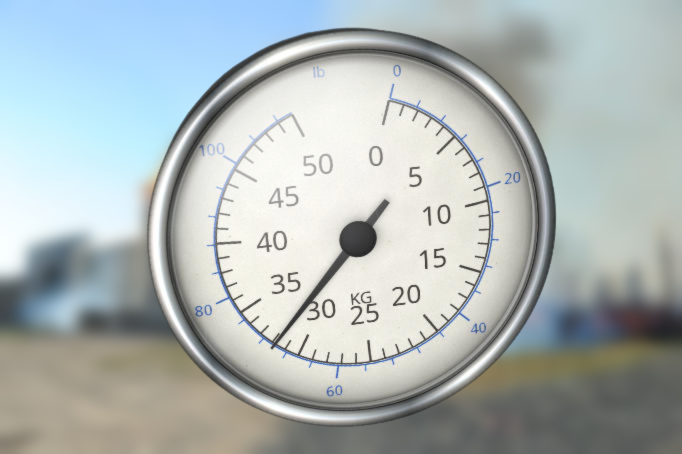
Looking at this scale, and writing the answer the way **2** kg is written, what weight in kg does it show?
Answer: **32** kg
